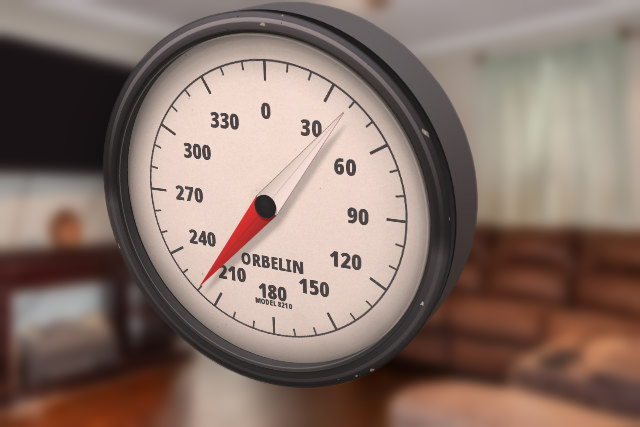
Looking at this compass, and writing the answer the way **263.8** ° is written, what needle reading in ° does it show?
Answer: **220** °
